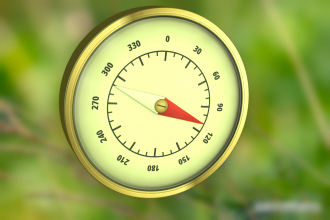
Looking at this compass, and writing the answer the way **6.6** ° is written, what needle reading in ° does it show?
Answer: **110** °
